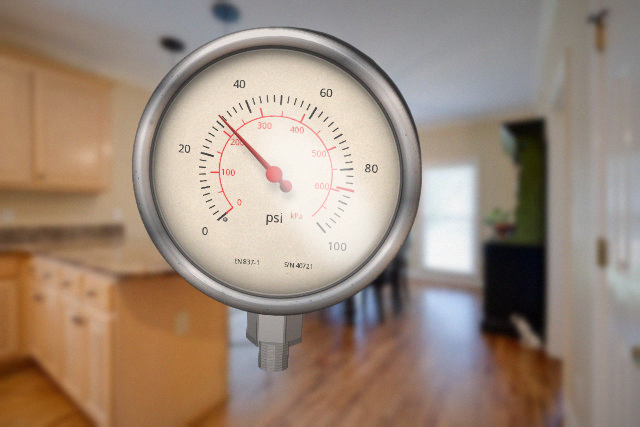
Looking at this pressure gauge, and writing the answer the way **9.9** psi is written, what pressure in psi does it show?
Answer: **32** psi
